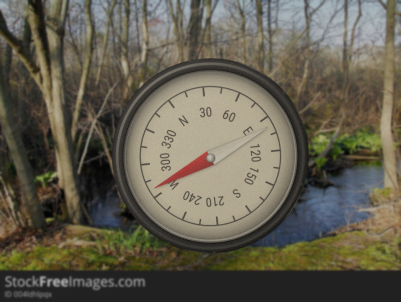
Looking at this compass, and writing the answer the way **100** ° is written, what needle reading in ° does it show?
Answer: **277.5** °
